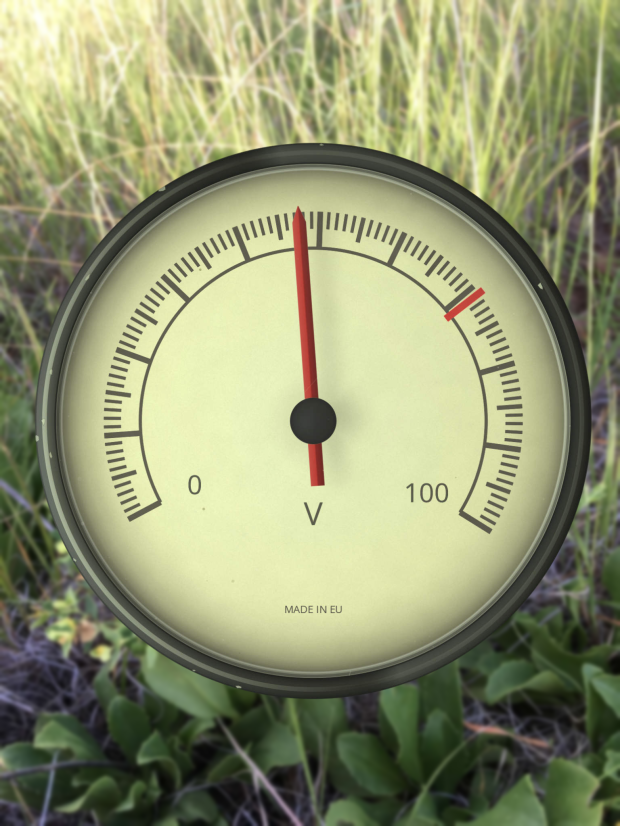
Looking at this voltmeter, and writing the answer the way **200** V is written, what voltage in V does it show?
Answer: **47.5** V
